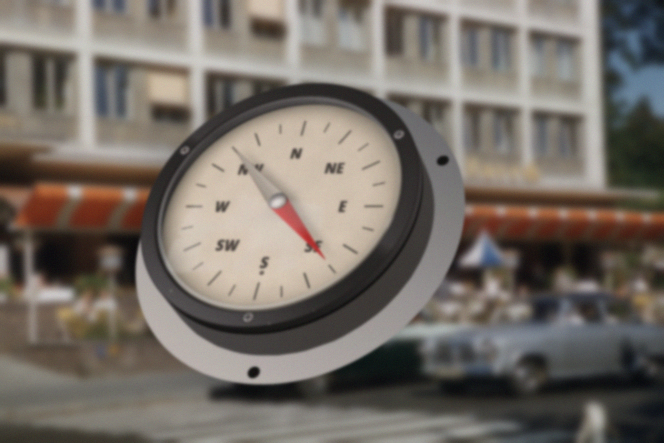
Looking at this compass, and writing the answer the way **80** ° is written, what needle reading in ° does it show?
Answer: **135** °
